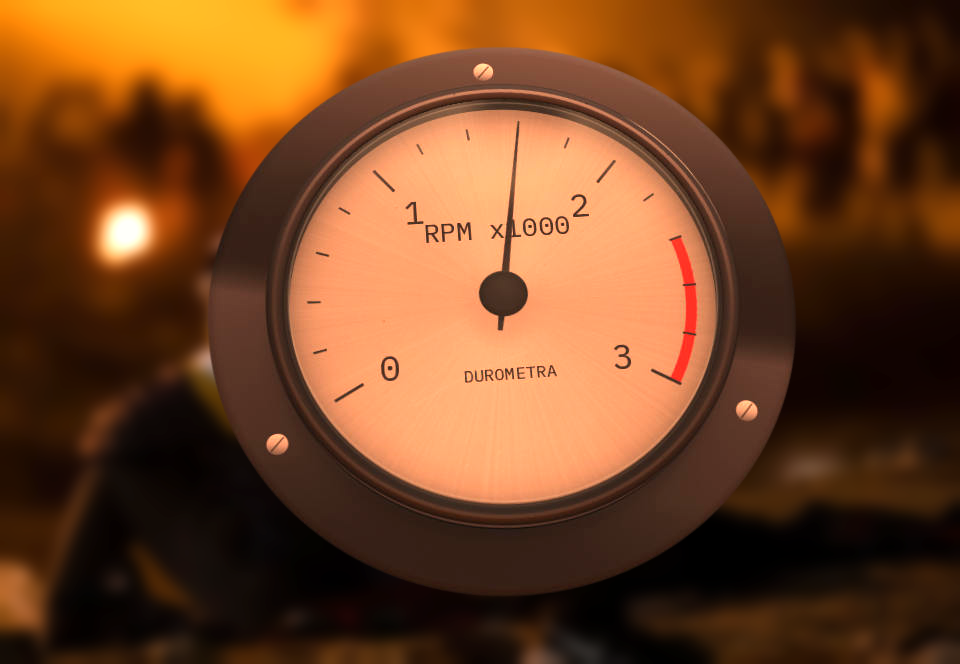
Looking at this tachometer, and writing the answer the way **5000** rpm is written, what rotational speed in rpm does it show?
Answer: **1600** rpm
